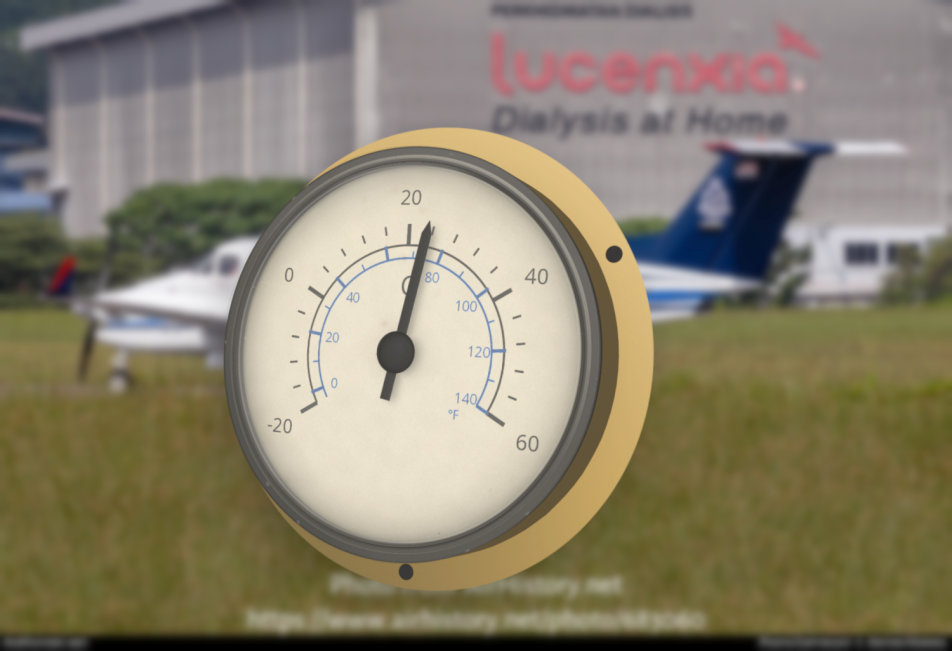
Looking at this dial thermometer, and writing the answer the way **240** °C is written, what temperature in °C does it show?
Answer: **24** °C
